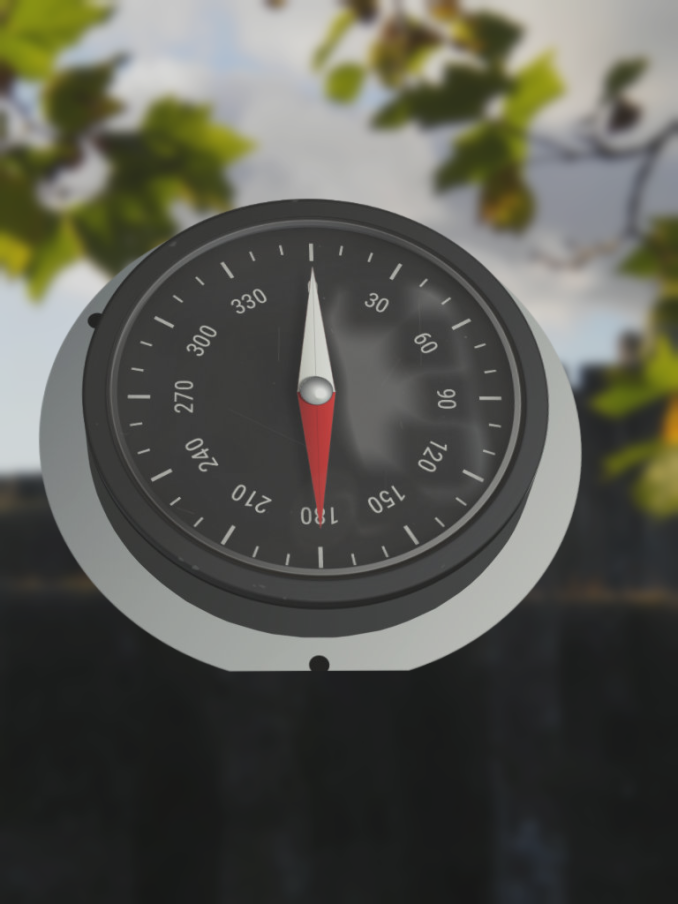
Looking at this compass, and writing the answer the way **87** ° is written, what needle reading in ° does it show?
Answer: **180** °
